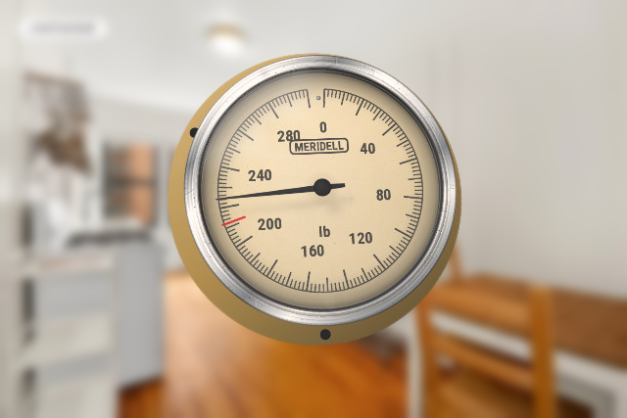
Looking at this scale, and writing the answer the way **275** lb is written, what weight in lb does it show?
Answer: **224** lb
